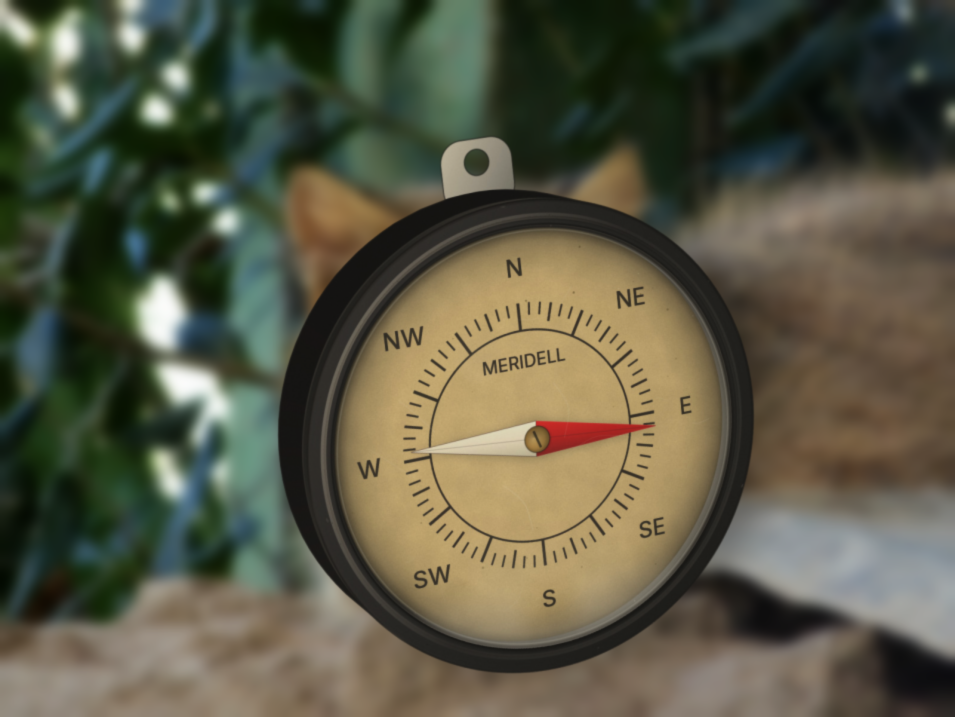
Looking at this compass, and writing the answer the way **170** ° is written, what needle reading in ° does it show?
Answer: **95** °
